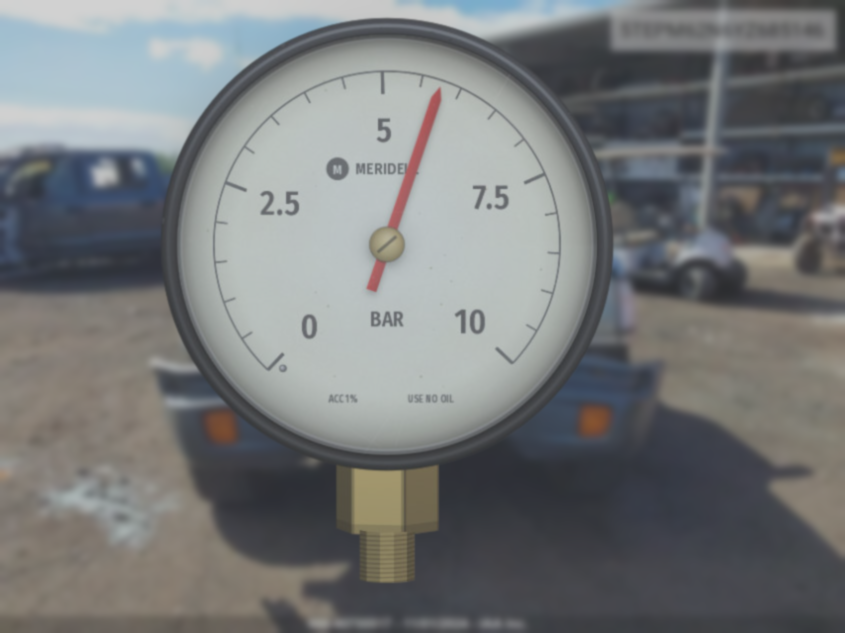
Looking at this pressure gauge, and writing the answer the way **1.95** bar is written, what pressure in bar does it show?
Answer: **5.75** bar
